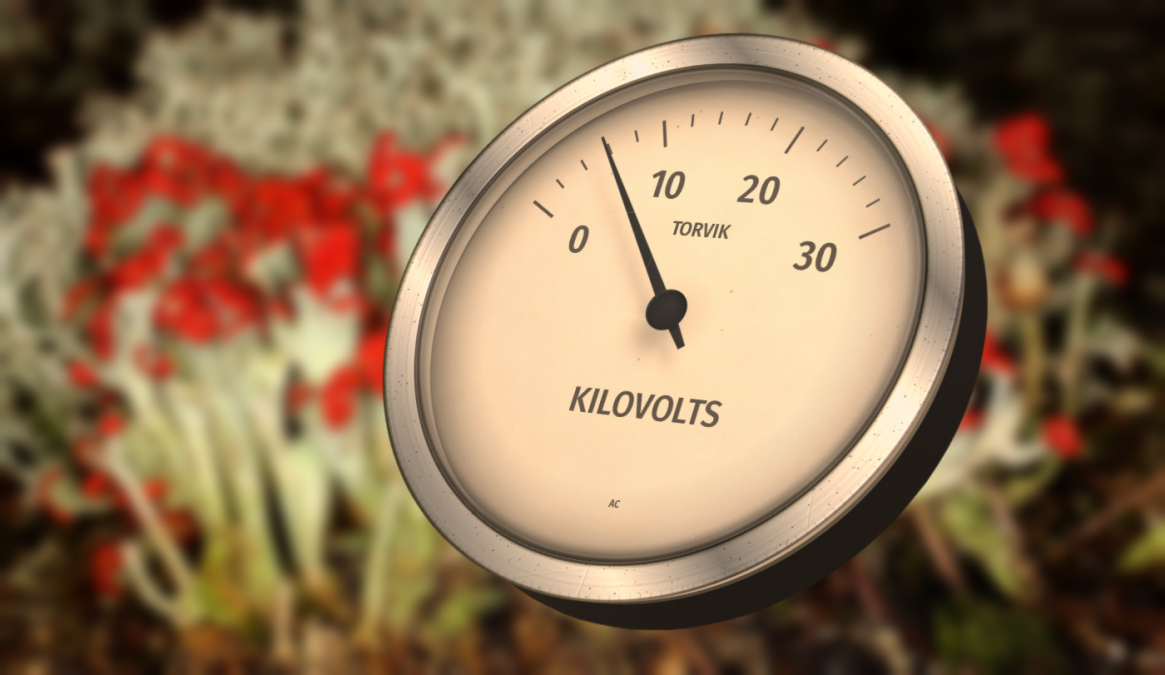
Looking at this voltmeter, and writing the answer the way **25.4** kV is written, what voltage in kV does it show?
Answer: **6** kV
